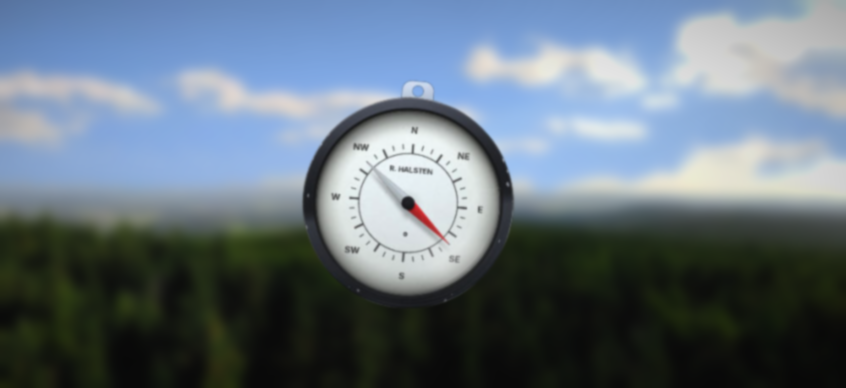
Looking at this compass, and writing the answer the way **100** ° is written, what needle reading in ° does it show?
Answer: **130** °
